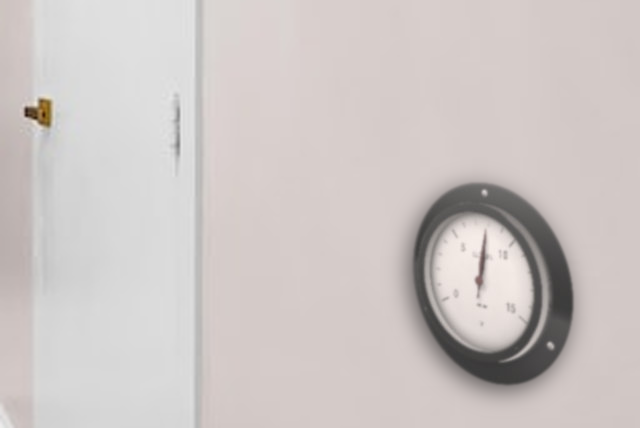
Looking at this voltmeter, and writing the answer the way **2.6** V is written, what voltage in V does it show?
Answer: **8** V
